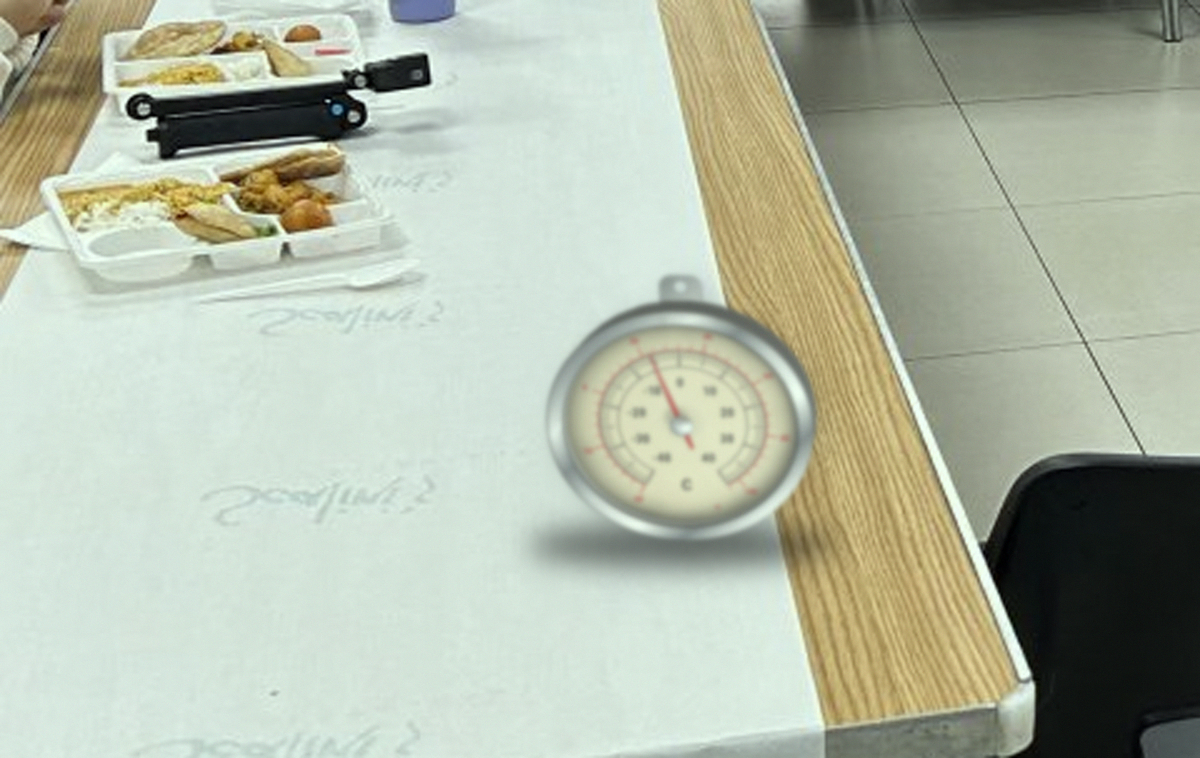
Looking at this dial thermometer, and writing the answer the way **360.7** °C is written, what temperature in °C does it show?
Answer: **-5** °C
